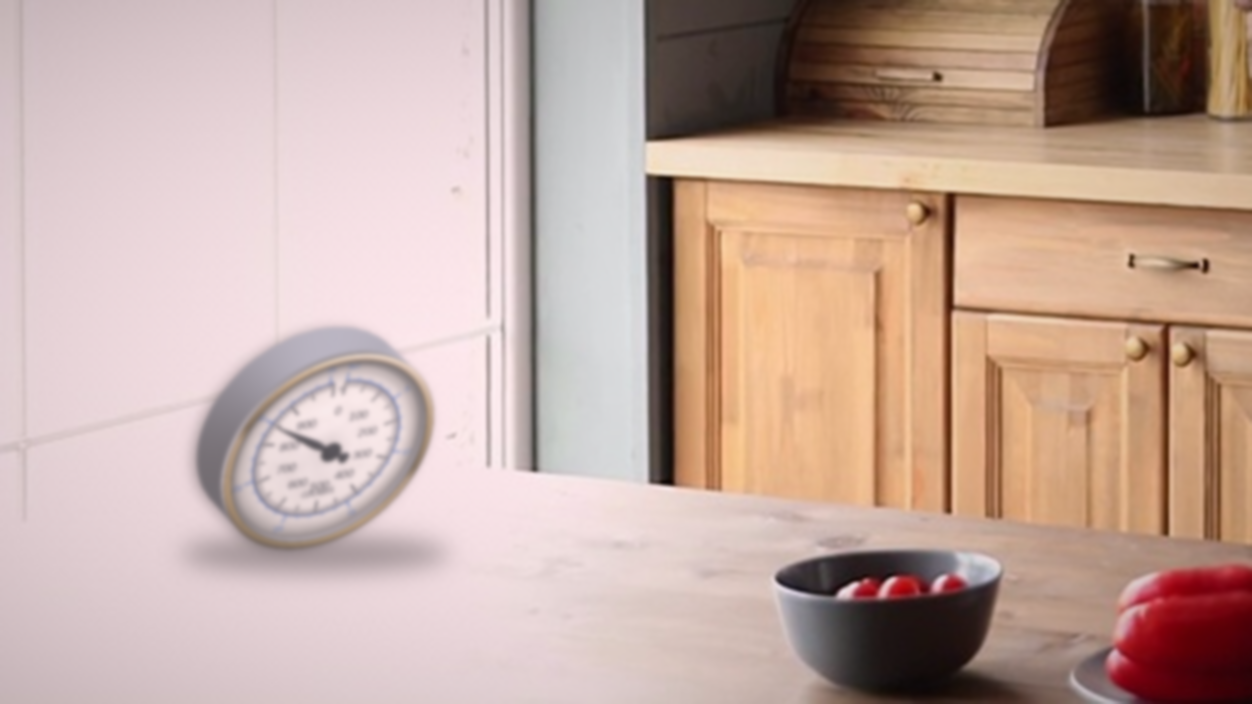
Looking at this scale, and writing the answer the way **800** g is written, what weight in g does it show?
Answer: **850** g
